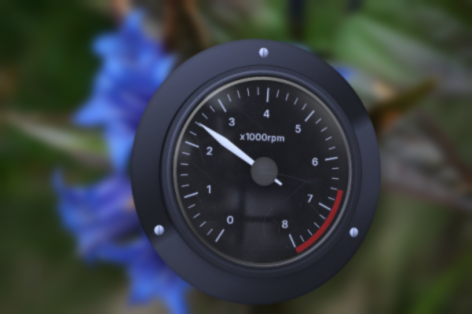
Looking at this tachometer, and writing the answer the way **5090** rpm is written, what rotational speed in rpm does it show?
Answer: **2400** rpm
